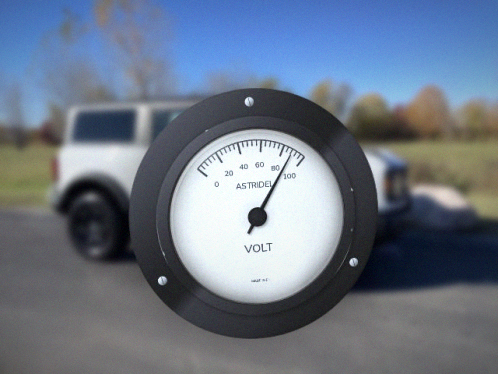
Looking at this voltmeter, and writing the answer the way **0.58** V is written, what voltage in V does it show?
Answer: **88** V
